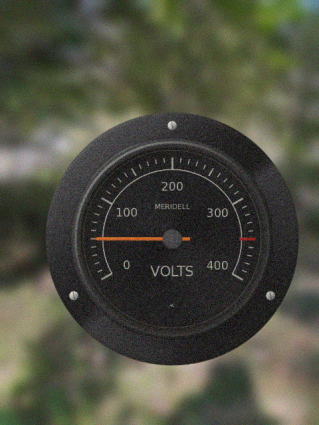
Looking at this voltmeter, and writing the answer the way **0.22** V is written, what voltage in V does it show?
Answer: **50** V
